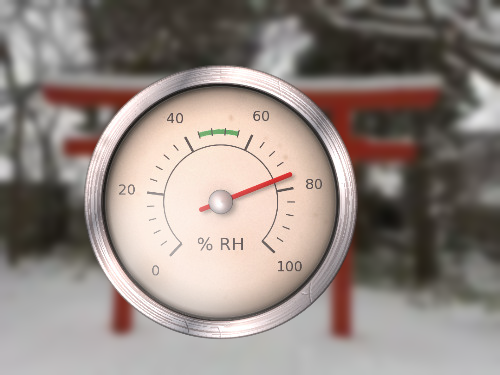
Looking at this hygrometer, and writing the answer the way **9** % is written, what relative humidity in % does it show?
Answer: **76** %
